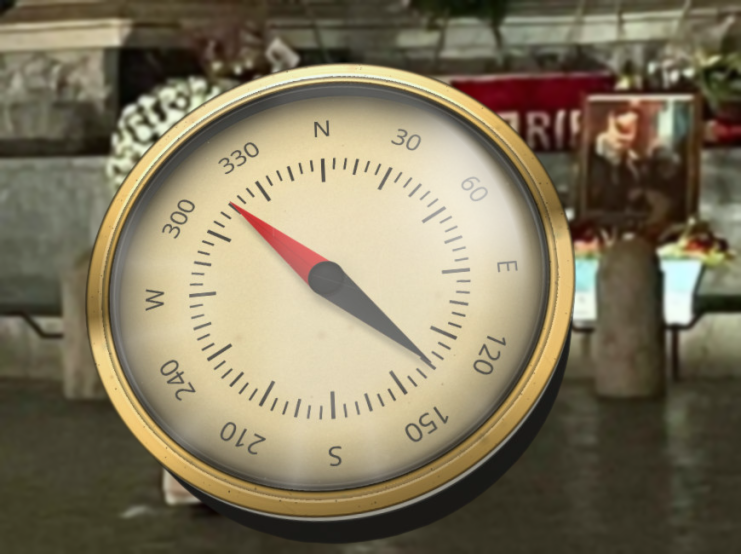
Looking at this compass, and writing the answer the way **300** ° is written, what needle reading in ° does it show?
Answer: **315** °
